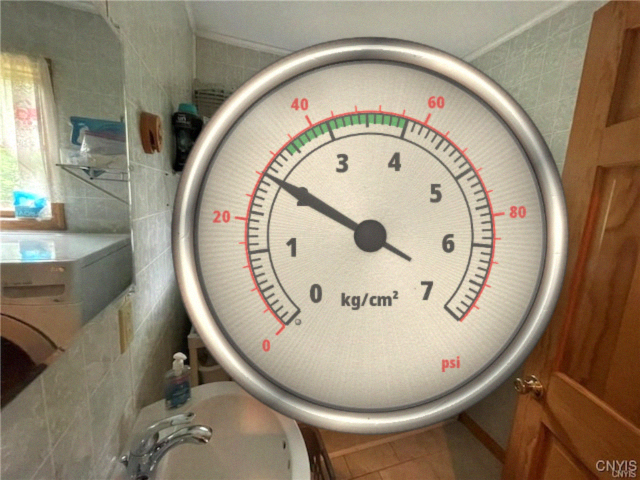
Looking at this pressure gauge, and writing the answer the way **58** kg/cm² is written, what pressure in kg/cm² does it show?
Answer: **2** kg/cm²
